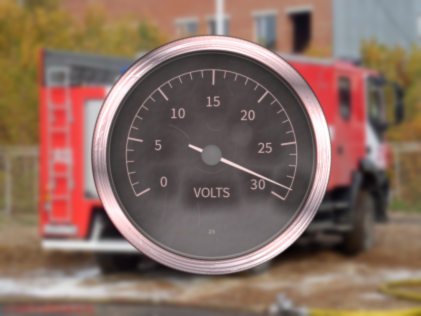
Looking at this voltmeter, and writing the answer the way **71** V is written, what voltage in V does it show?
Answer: **29** V
